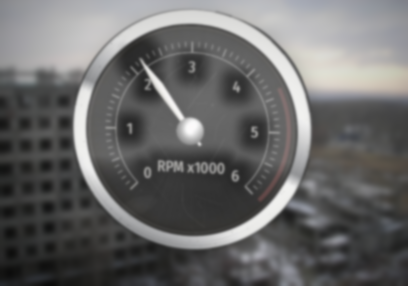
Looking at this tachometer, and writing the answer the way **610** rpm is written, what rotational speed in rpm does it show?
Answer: **2200** rpm
